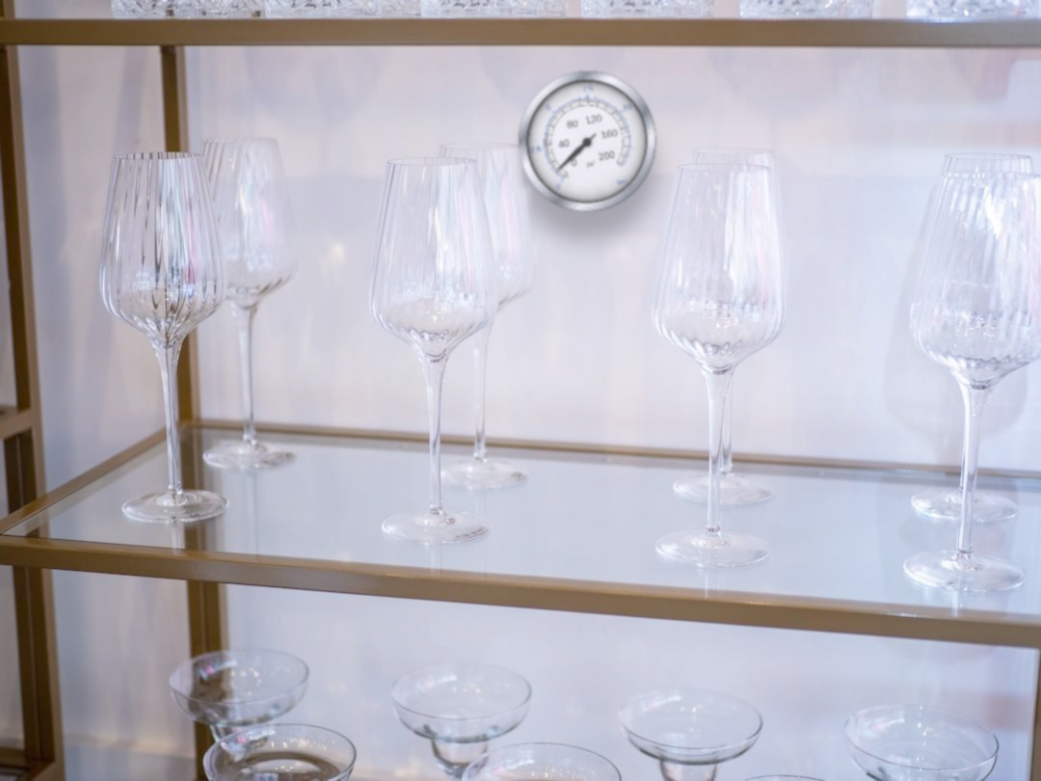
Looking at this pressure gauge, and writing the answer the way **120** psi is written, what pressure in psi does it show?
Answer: **10** psi
